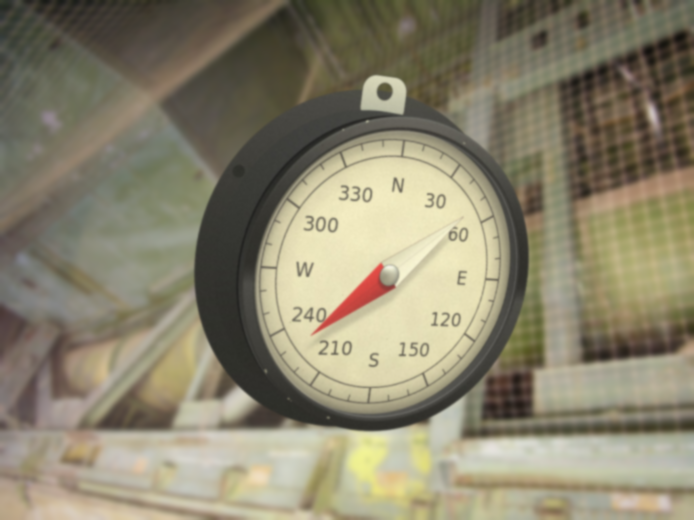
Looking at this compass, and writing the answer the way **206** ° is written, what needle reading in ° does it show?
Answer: **230** °
